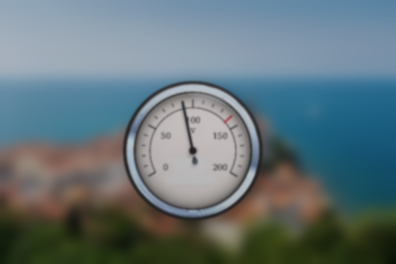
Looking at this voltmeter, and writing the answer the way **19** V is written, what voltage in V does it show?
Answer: **90** V
